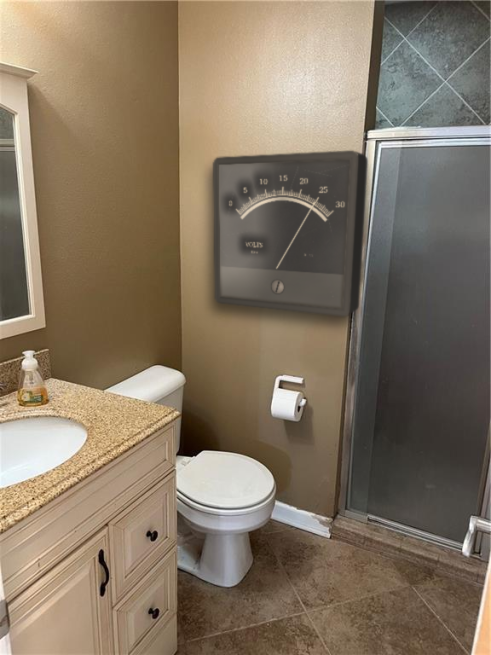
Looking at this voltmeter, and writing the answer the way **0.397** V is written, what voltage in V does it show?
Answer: **25** V
